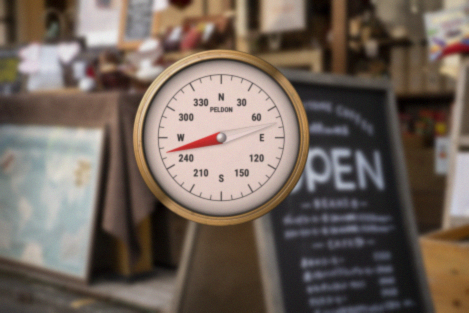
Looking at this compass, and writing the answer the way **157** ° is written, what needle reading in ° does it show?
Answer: **255** °
